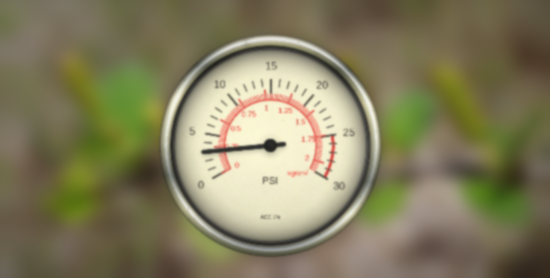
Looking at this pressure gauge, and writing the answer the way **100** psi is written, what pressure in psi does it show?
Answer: **3** psi
